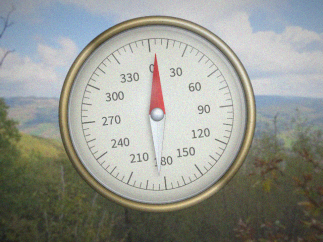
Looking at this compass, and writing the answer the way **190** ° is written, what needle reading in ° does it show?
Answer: **5** °
